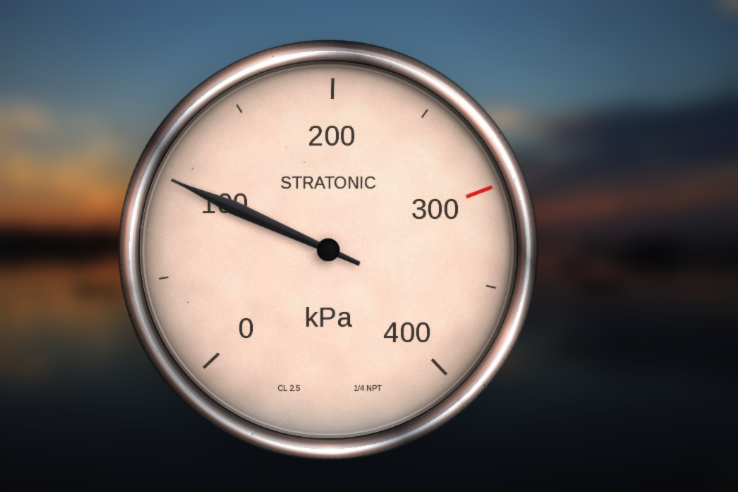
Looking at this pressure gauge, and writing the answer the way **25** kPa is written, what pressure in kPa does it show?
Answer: **100** kPa
